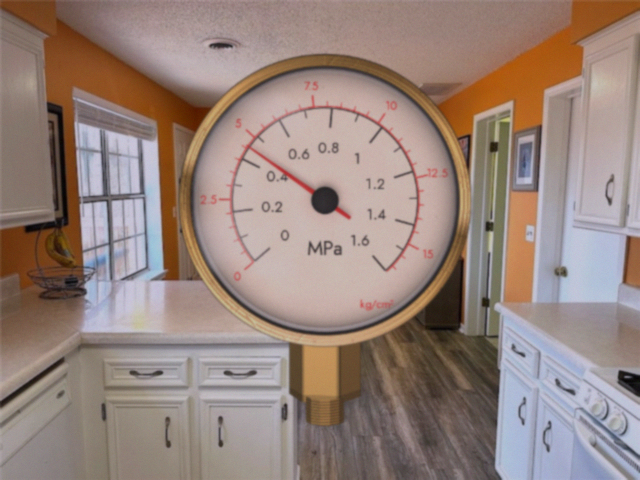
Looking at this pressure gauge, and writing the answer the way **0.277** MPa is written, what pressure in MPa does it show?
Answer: **0.45** MPa
